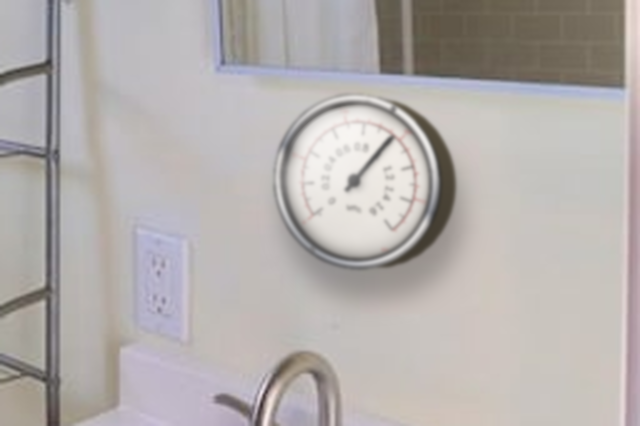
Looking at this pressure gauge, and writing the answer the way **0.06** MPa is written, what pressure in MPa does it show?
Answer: **1** MPa
